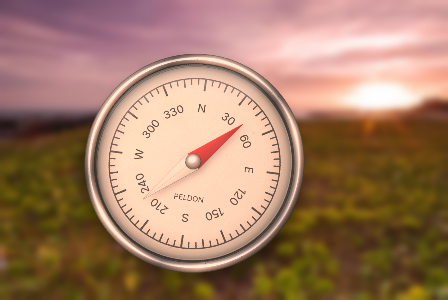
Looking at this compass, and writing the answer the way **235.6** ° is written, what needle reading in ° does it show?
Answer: **45** °
